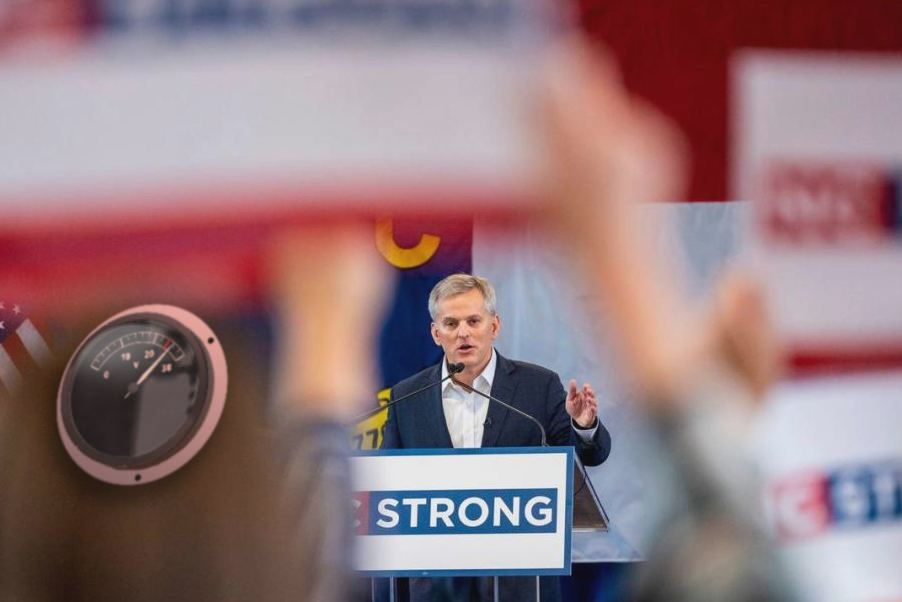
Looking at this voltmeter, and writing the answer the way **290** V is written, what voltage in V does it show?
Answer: **26** V
